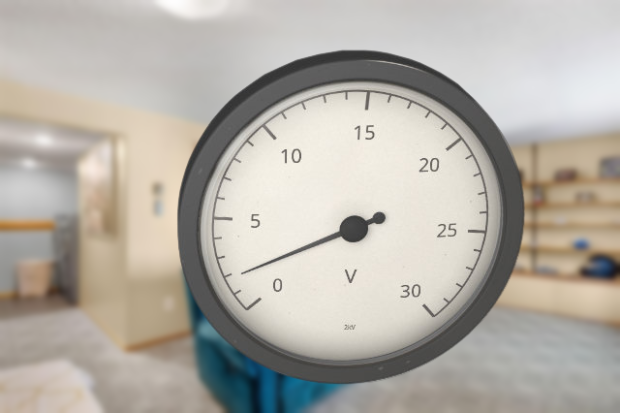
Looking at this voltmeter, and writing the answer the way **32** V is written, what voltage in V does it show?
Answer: **2** V
